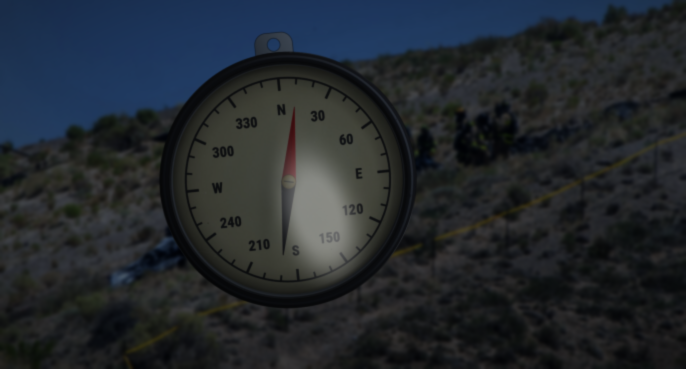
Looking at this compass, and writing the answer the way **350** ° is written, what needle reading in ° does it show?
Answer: **10** °
